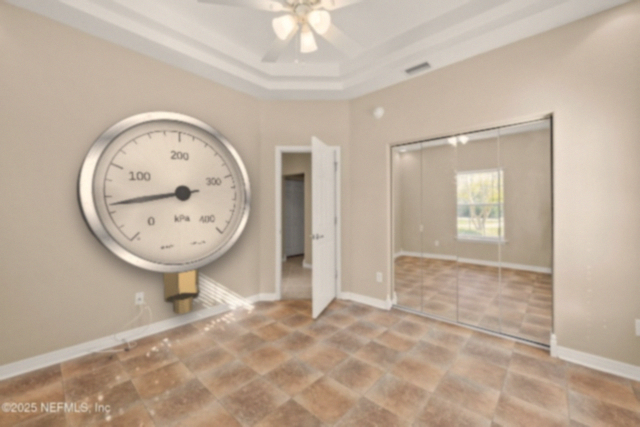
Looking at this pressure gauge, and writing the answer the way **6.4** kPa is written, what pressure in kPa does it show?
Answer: **50** kPa
